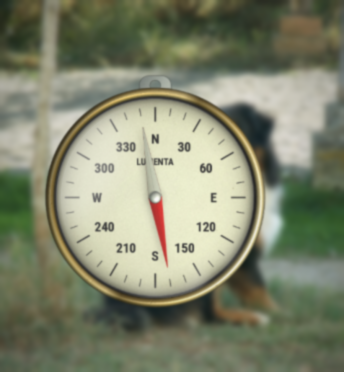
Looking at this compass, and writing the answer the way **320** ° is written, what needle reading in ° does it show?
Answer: **170** °
